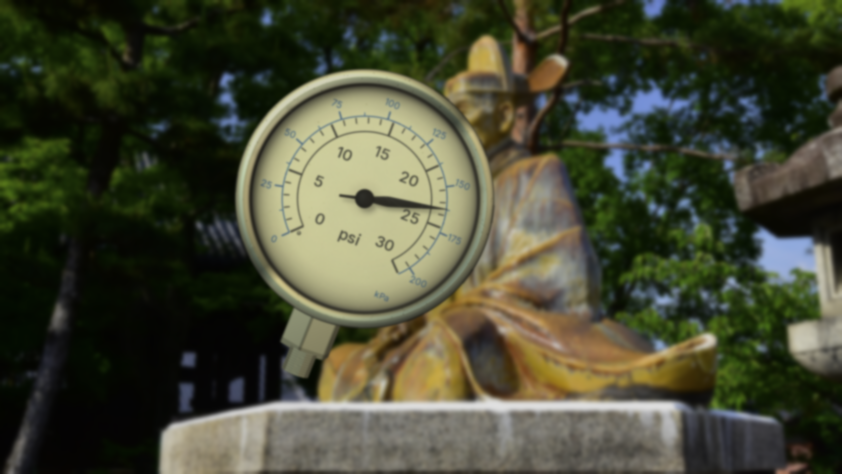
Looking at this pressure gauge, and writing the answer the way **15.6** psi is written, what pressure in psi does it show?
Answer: **23.5** psi
